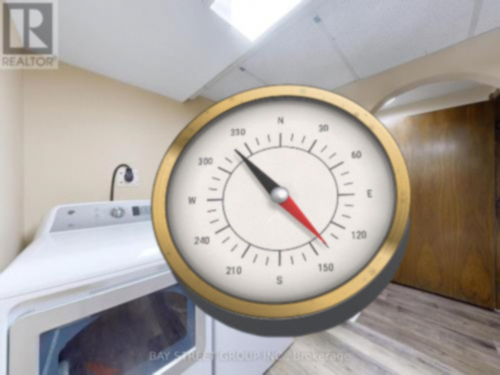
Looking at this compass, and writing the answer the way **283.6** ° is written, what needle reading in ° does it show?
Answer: **140** °
